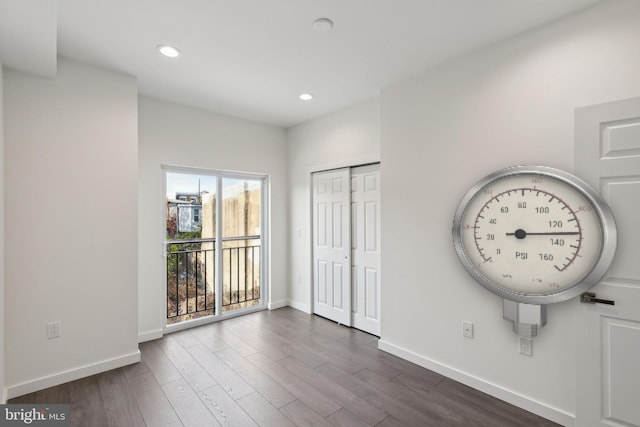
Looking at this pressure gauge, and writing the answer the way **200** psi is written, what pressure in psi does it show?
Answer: **130** psi
